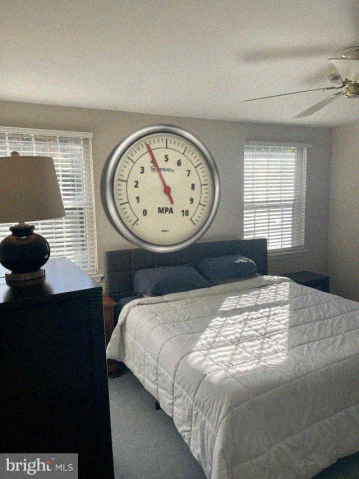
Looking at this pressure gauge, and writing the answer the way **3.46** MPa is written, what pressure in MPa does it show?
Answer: **4** MPa
